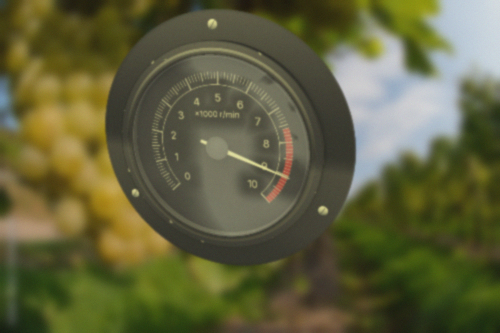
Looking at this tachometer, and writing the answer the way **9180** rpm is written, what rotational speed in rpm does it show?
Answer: **9000** rpm
